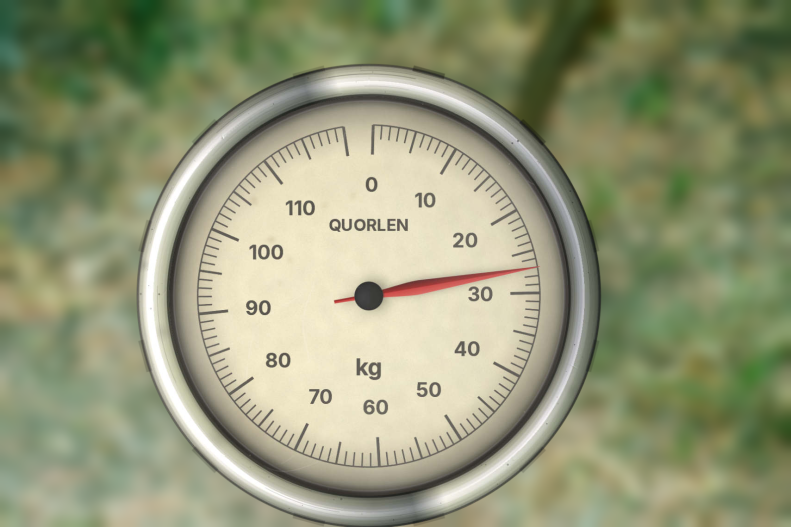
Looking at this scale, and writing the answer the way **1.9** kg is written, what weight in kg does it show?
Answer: **27** kg
